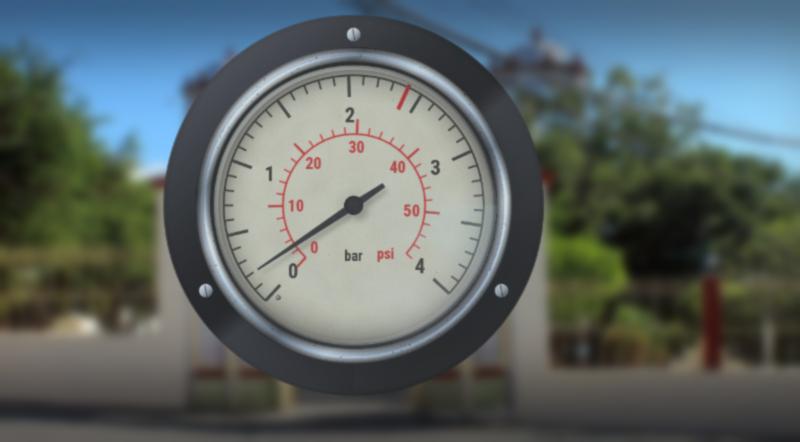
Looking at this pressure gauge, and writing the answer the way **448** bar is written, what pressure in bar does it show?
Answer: **0.2** bar
